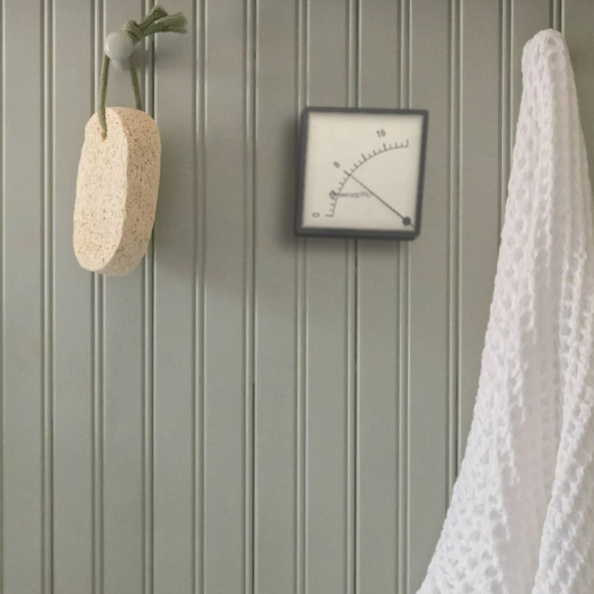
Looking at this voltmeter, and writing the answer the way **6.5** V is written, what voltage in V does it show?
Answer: **8** V
